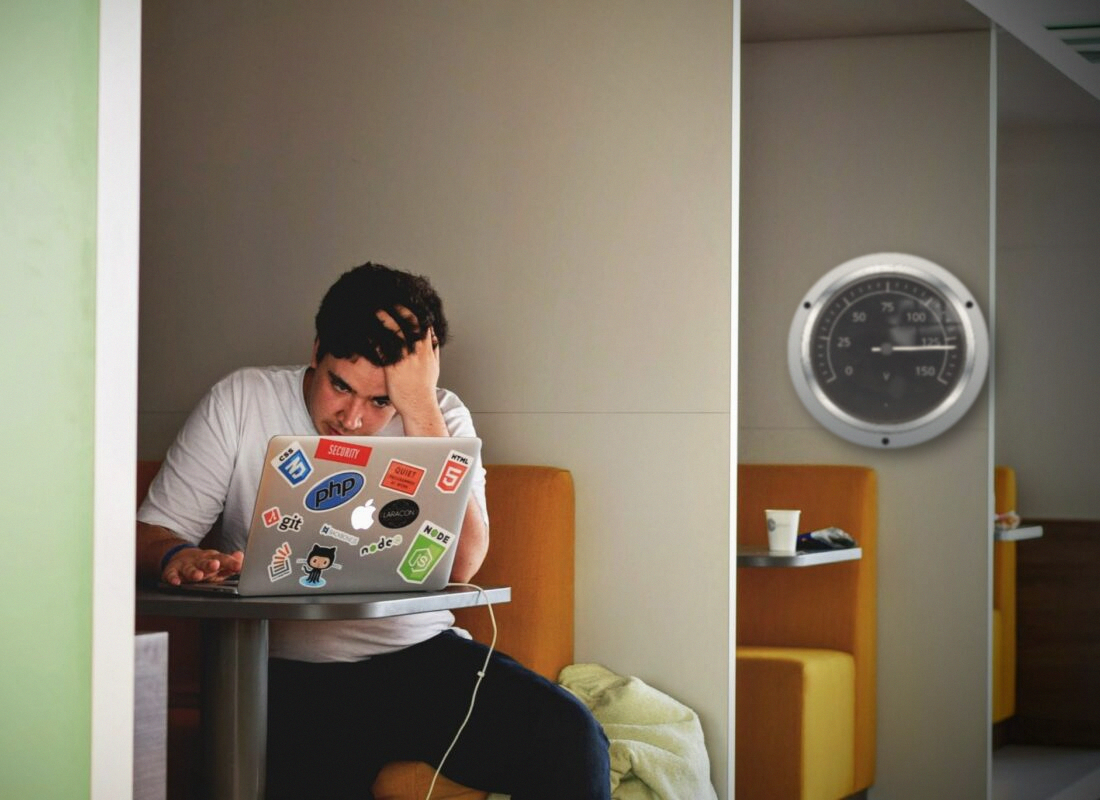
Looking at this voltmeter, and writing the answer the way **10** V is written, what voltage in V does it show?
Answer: **130** V
